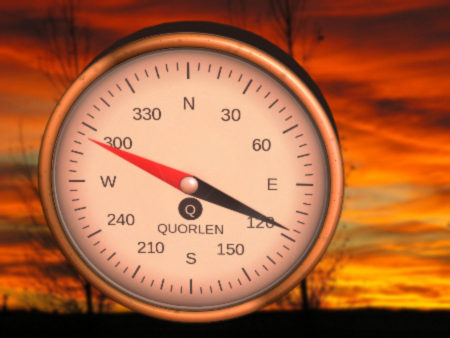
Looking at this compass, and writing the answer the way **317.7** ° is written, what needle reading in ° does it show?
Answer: **295** °
